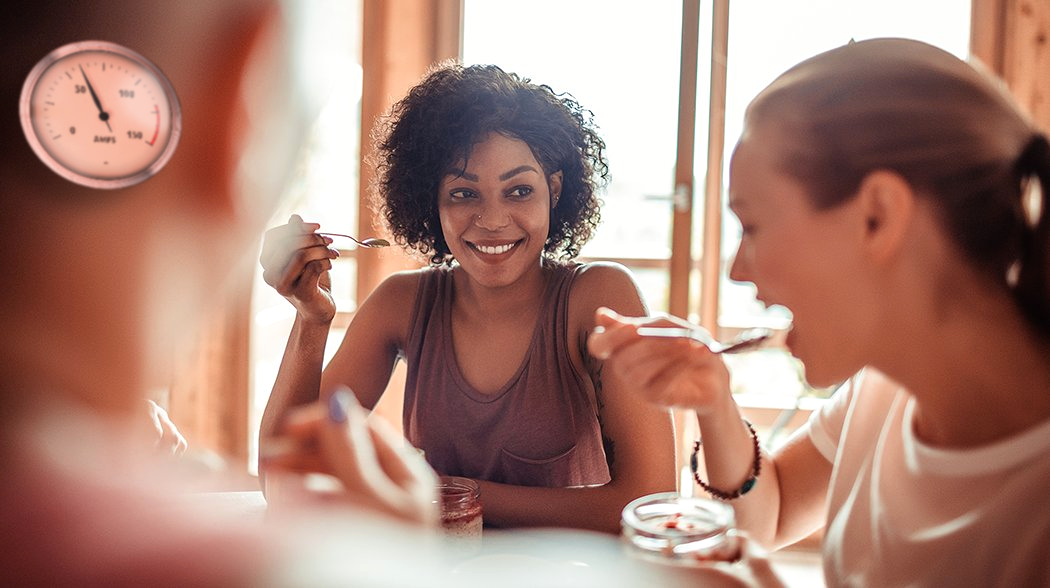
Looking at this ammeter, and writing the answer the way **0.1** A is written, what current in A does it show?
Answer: **60** A
